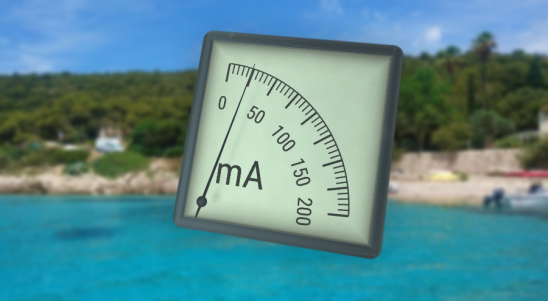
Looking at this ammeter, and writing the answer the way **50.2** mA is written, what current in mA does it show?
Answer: **25** mA
